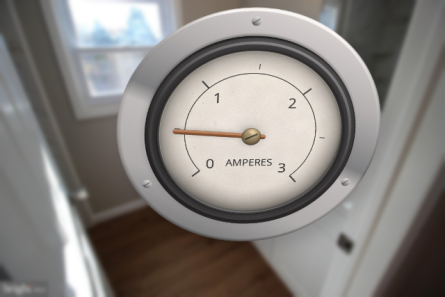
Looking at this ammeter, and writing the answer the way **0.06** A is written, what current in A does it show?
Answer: **0.5** A
